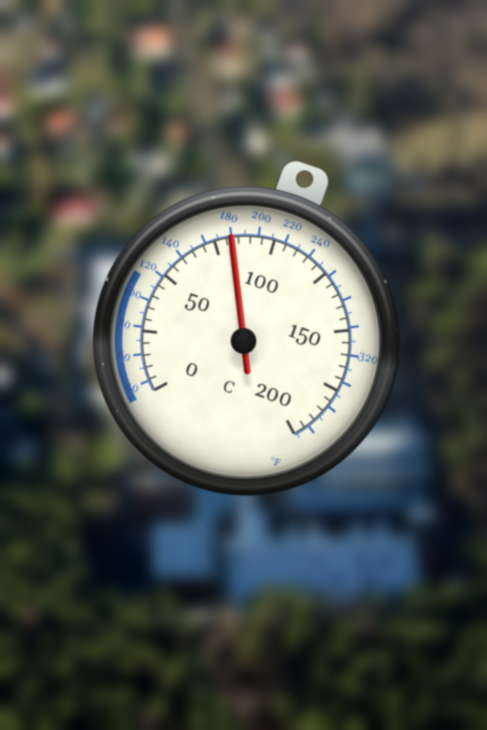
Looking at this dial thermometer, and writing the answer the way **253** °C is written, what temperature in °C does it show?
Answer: **82.5** °C
